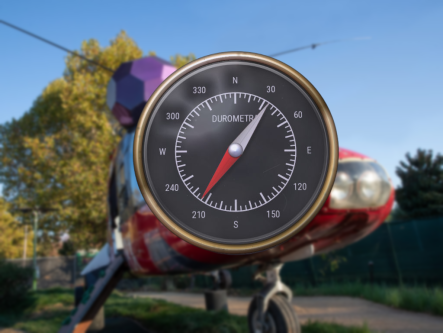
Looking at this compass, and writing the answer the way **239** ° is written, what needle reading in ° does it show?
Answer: **215** °
